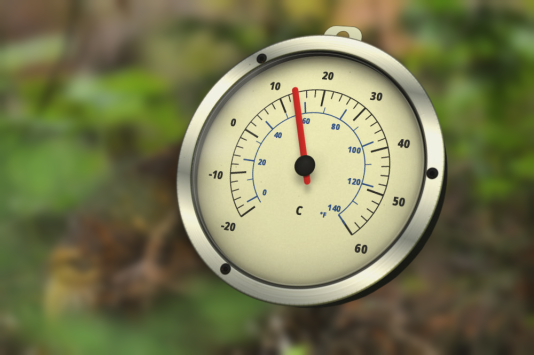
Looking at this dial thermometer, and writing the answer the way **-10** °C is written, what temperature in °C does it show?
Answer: **14** °C
